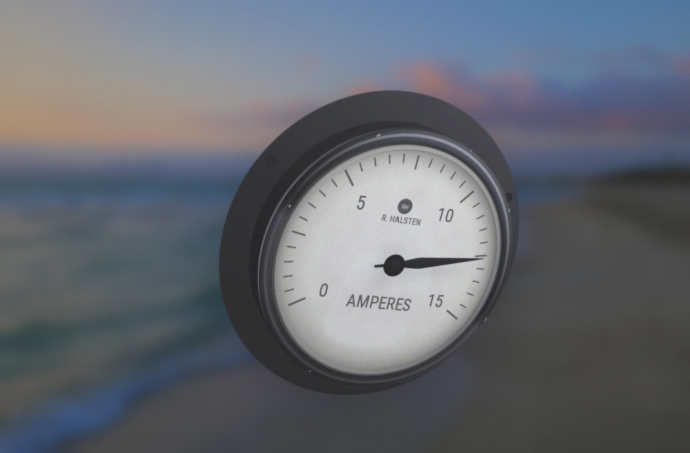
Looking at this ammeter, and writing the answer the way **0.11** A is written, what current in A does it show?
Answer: **12.5** A
